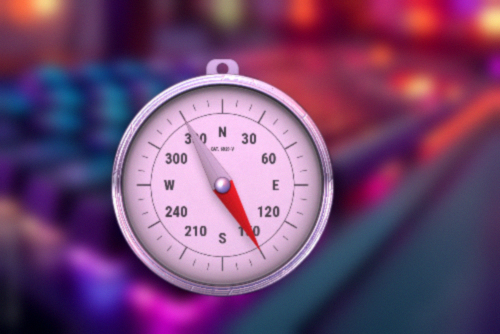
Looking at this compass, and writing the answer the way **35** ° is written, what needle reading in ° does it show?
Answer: **150** °
